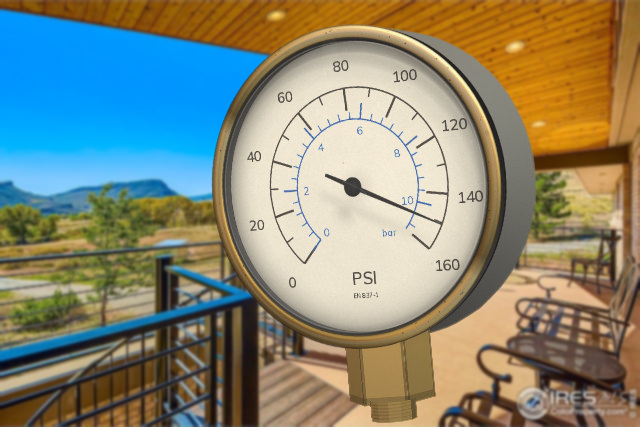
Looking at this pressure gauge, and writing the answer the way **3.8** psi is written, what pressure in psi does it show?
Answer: **150** psi
